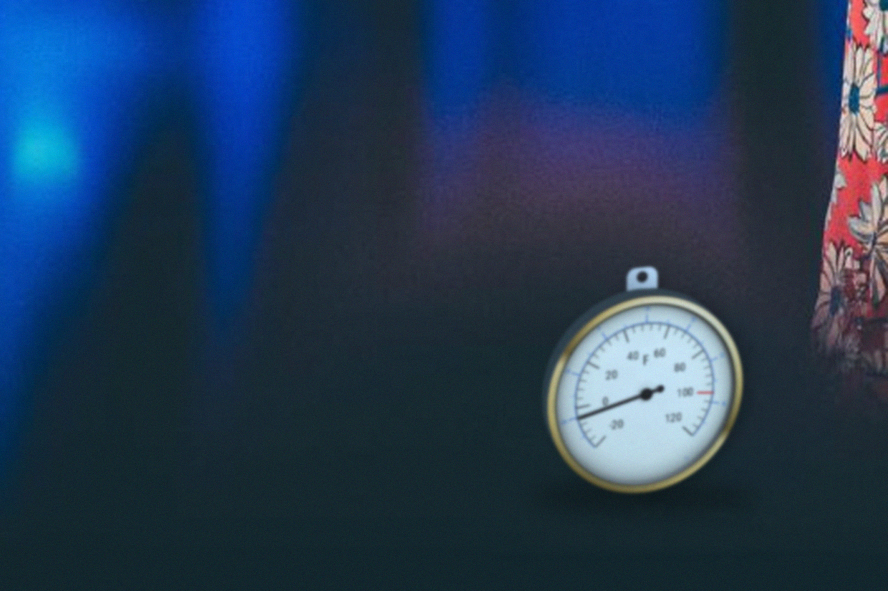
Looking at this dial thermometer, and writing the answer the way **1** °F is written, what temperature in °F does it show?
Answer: **-4** °F
